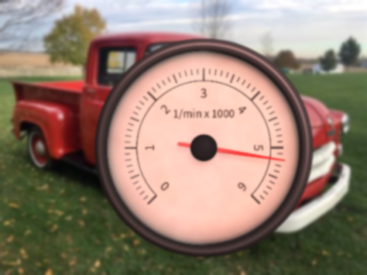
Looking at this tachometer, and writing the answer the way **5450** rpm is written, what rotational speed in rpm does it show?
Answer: **5200** rpm
